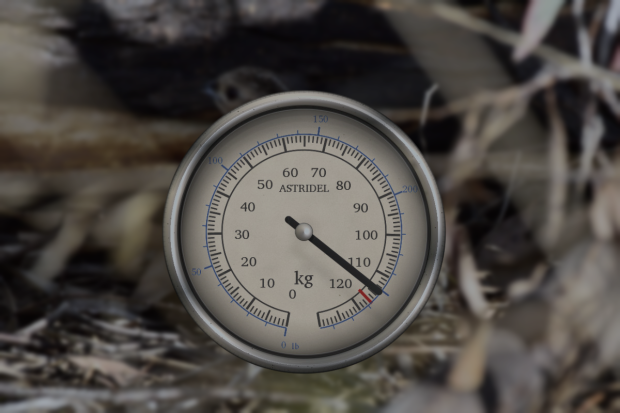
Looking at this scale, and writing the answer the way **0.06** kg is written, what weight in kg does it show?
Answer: **114** kg
